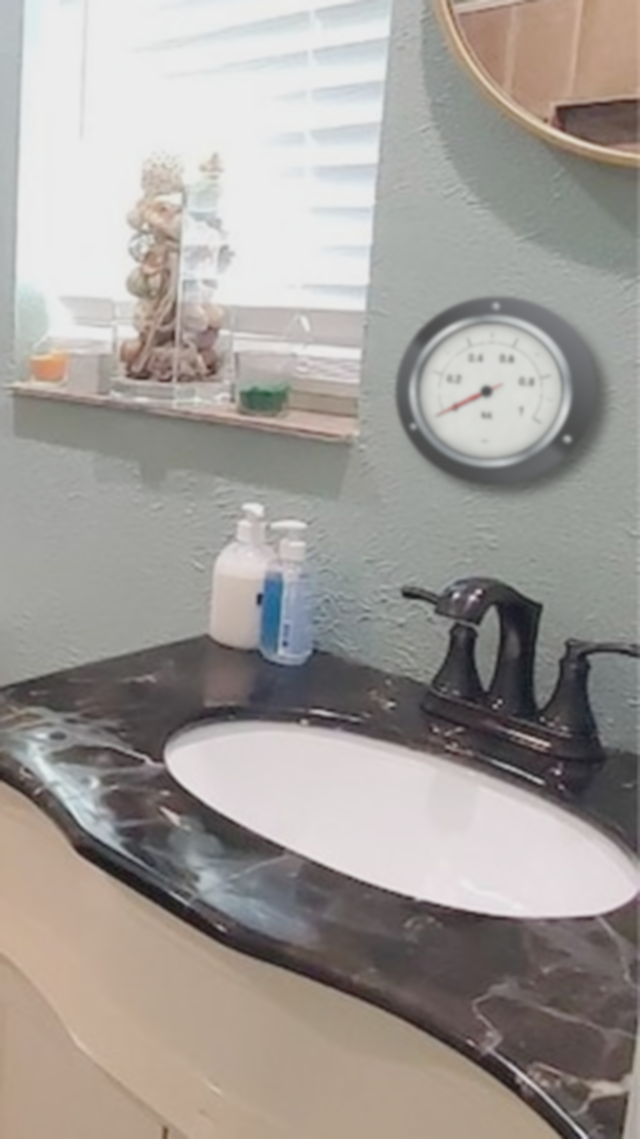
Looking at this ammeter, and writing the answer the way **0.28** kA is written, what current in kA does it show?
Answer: **0** kA
